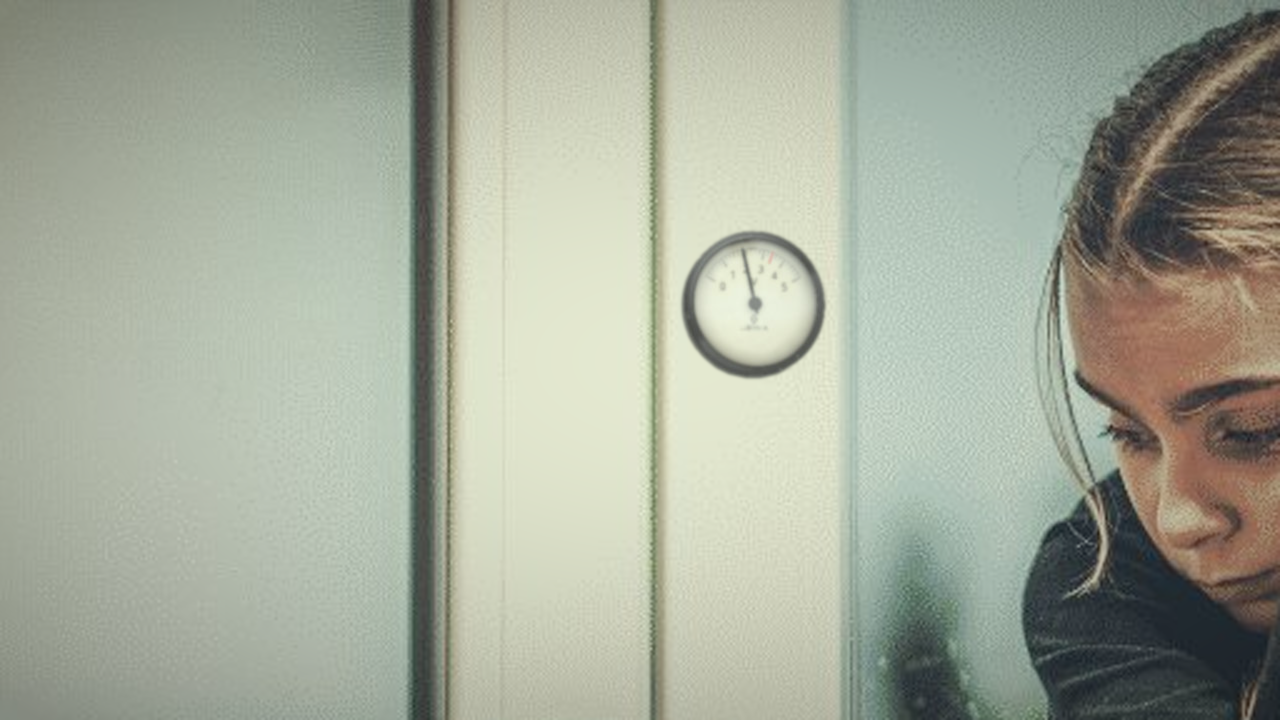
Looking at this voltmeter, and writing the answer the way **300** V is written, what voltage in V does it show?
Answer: **2** V
